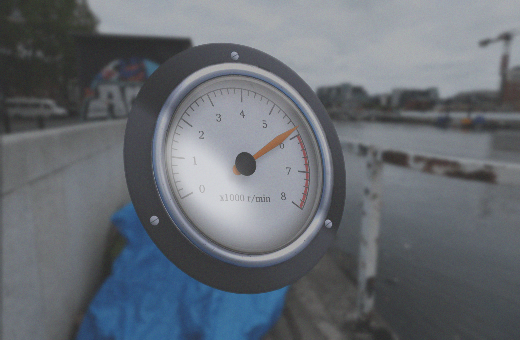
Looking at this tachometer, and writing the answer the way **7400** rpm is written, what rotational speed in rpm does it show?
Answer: **5800** rpm
